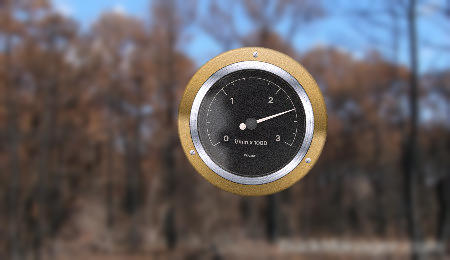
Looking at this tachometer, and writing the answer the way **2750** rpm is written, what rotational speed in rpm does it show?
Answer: **2400** rpm
